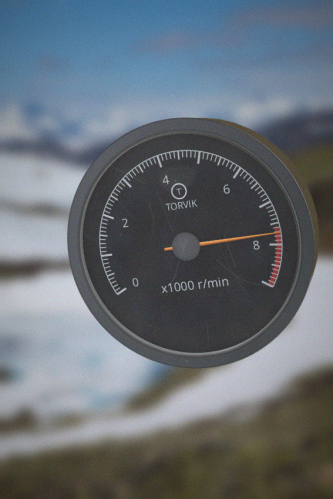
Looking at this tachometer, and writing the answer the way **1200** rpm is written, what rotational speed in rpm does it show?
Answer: **7700** rpm
